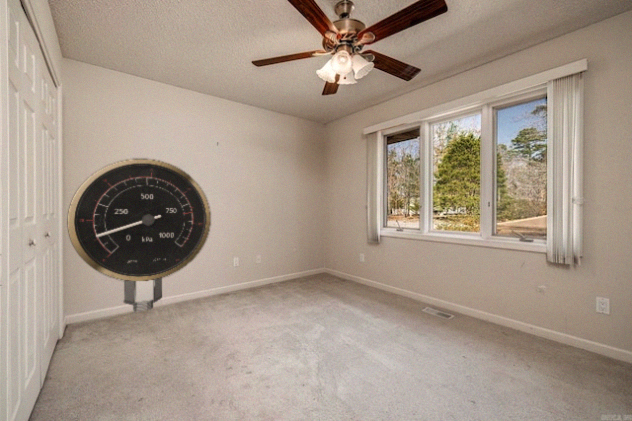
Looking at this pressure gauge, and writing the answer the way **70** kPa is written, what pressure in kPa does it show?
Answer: **100** kPa
